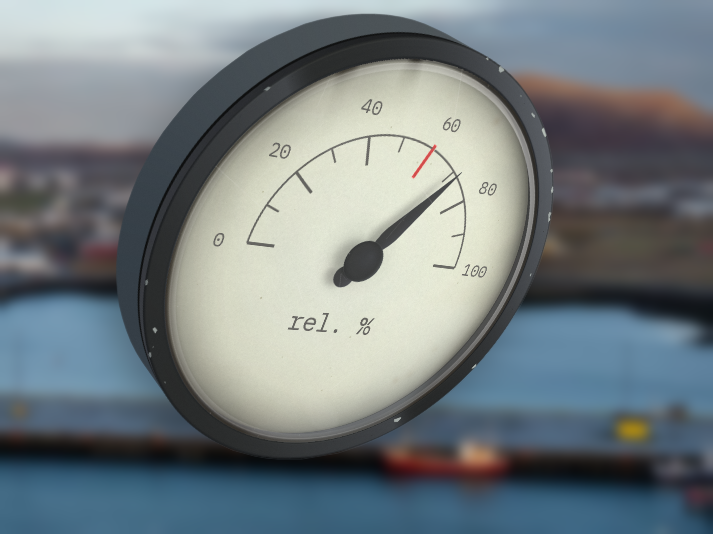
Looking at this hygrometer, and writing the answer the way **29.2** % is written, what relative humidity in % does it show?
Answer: **70** %
